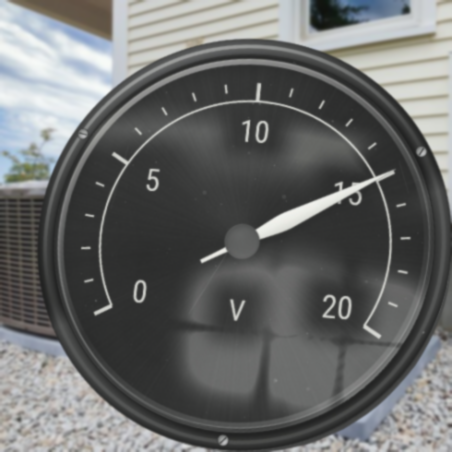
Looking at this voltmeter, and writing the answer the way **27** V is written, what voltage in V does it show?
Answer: **15** V
